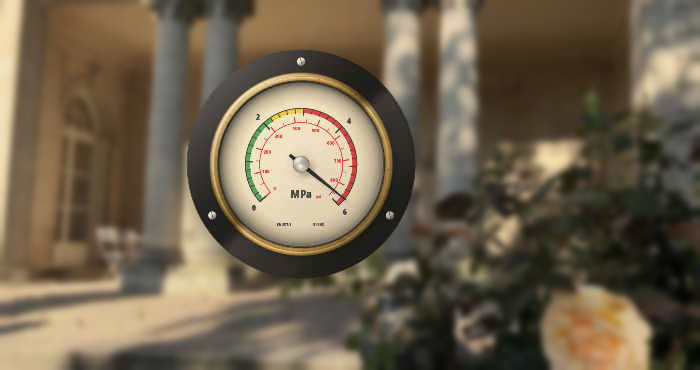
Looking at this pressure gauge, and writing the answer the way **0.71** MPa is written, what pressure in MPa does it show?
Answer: **5.8** MPa
